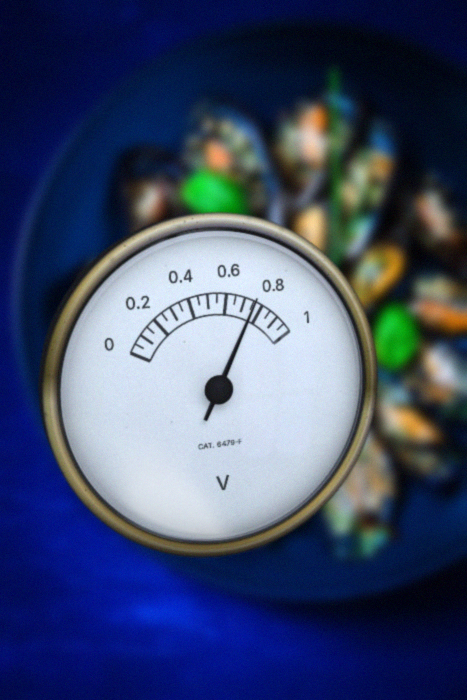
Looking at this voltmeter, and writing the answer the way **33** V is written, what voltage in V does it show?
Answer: **0.75** V
